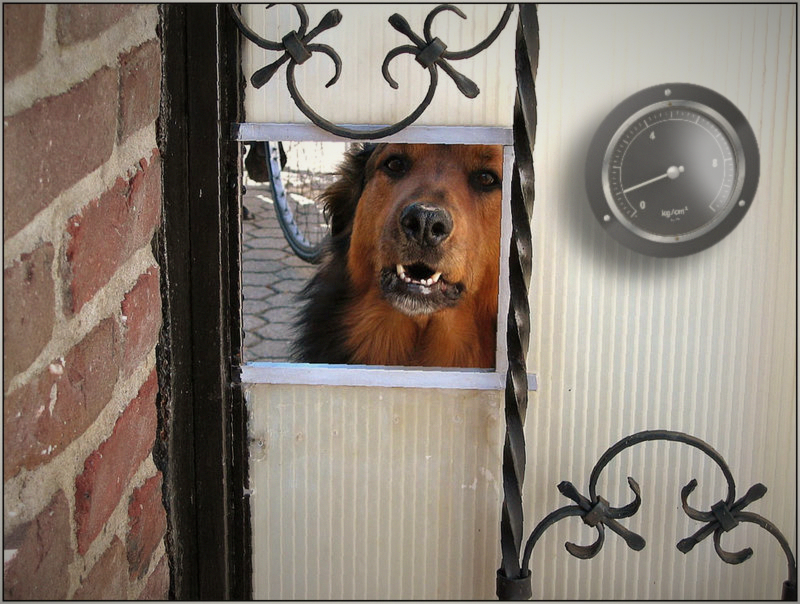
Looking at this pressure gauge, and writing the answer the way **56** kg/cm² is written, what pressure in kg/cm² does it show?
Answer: **1** kg/cm²
